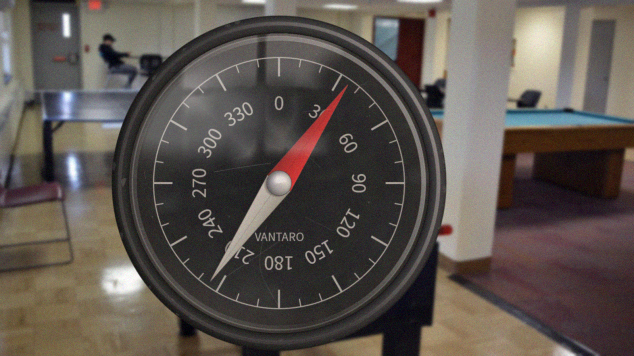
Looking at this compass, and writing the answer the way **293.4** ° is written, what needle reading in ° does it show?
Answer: **35** °
